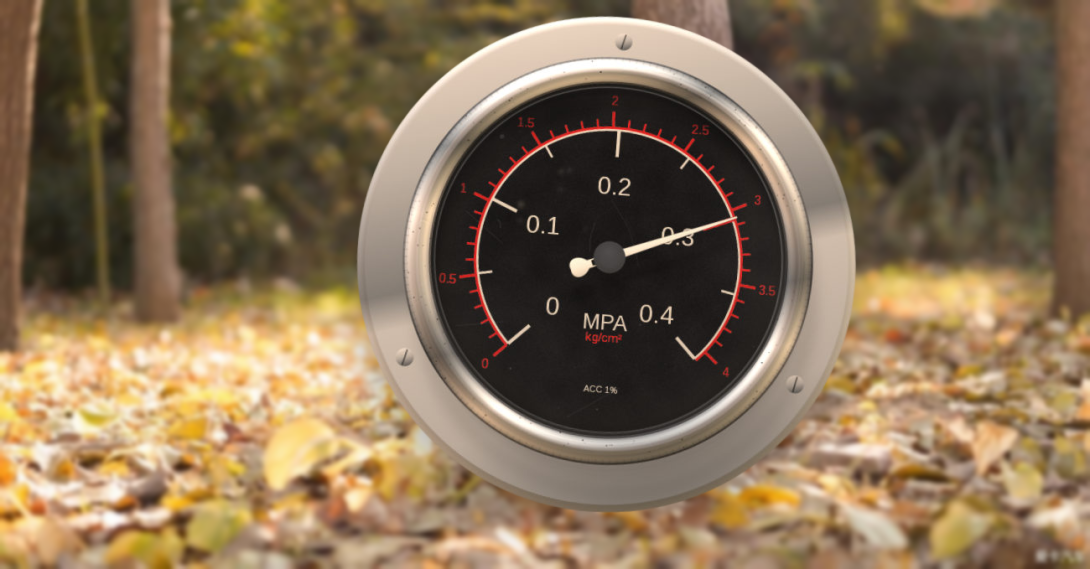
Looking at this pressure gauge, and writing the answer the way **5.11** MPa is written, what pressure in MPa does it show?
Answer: **0.3** MPa
